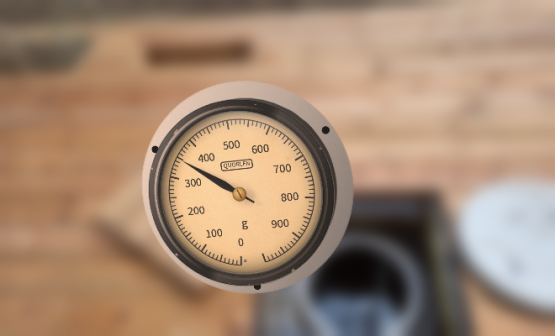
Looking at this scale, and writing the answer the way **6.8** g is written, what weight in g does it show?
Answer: **350** g
